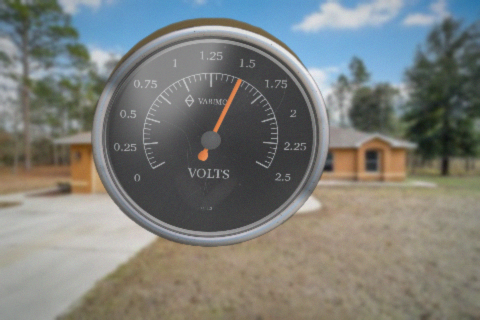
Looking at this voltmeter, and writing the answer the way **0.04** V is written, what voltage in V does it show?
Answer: **1.5** V
